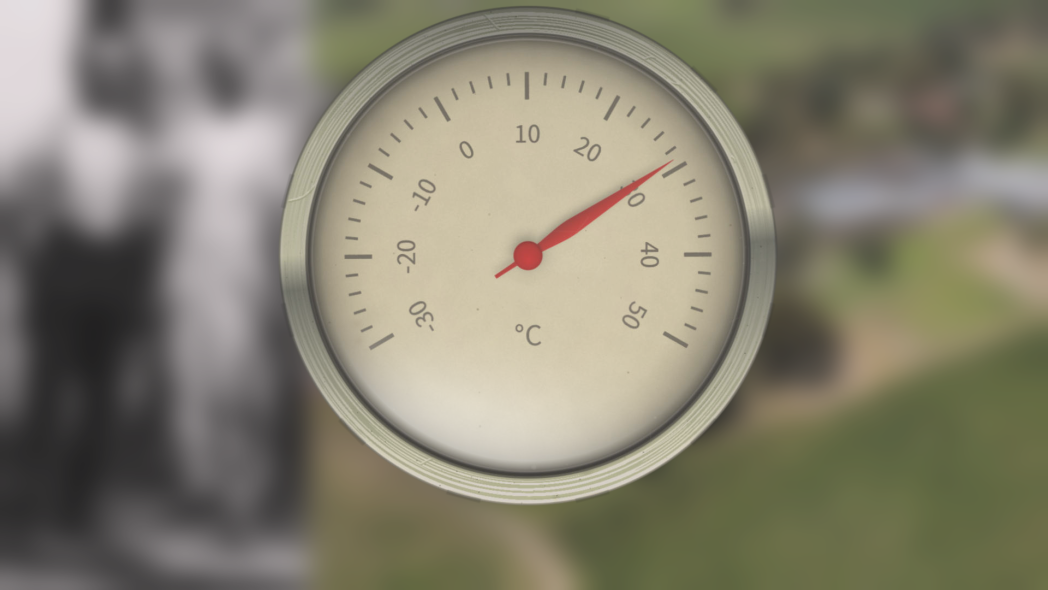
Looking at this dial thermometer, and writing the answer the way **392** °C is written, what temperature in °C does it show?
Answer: **29** °C
